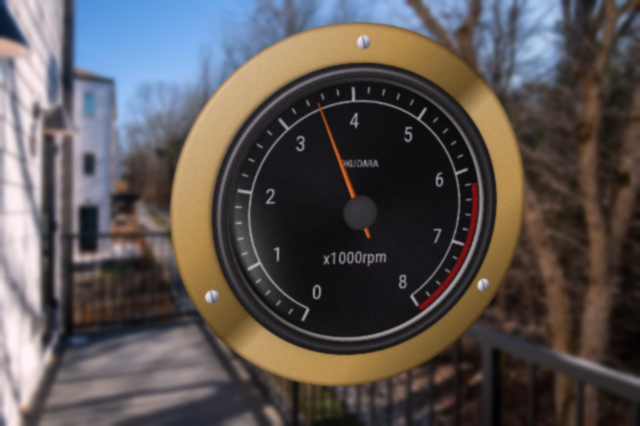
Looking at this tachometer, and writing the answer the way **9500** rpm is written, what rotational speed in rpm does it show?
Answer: **3500** rpm
